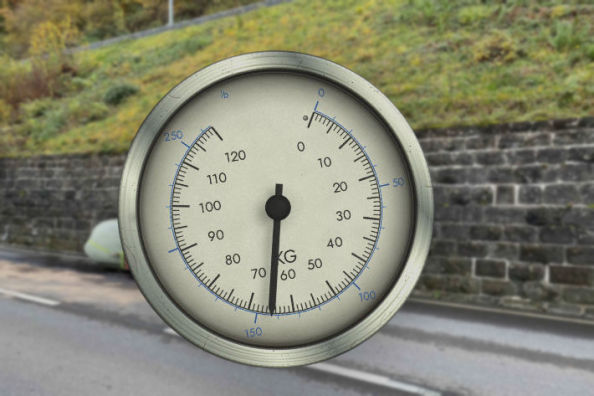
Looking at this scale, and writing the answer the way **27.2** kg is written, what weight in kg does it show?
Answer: **65** kg
